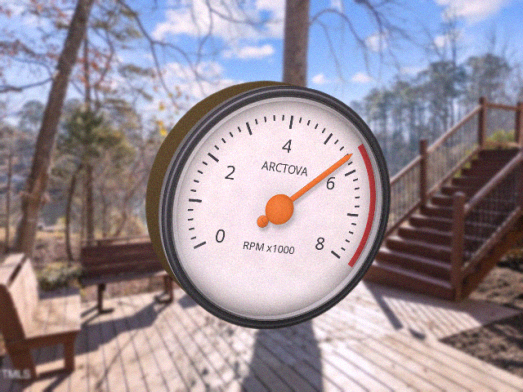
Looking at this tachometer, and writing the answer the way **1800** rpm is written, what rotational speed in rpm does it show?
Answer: **5600** rpm
